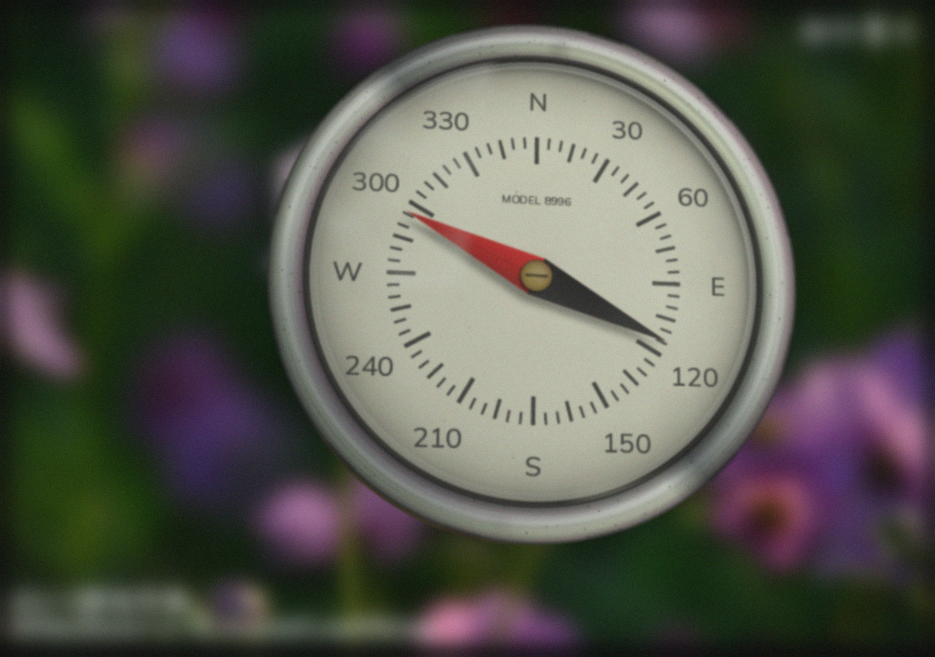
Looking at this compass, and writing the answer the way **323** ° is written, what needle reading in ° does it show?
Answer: **295** °
